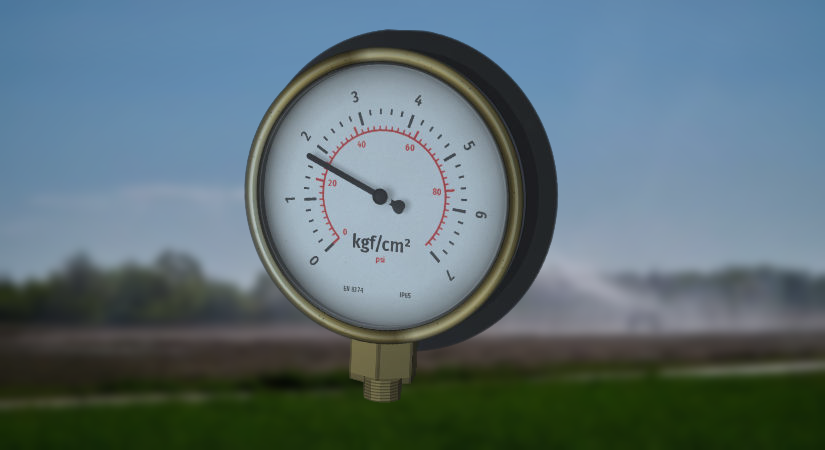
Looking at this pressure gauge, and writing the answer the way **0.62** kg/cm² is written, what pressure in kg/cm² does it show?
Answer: **1.8** kg/cm²
